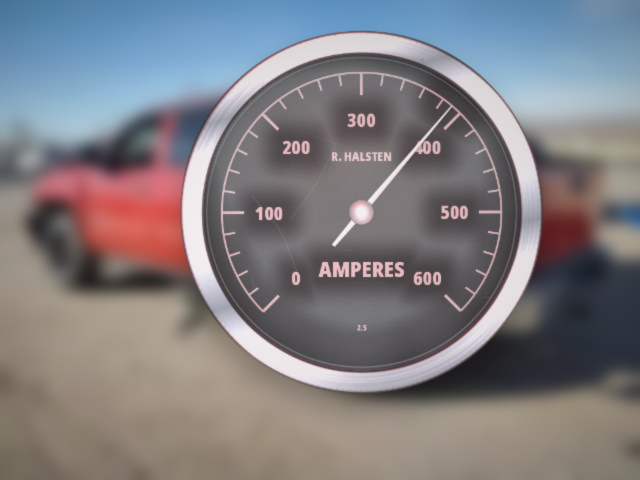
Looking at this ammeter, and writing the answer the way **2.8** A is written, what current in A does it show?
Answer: **390** A
